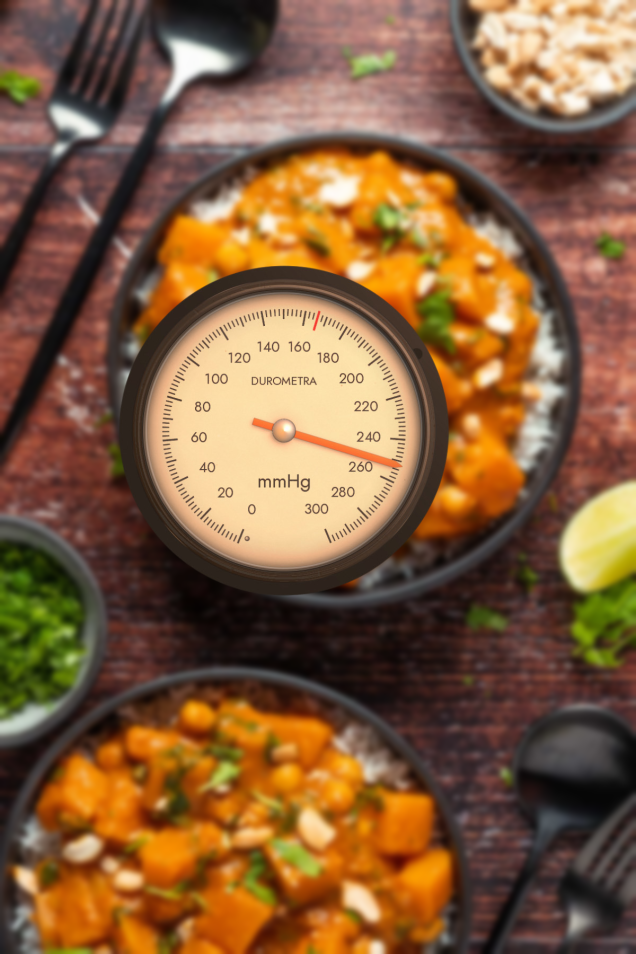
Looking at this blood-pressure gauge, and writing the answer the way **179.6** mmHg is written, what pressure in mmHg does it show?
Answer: **252** mmHg
